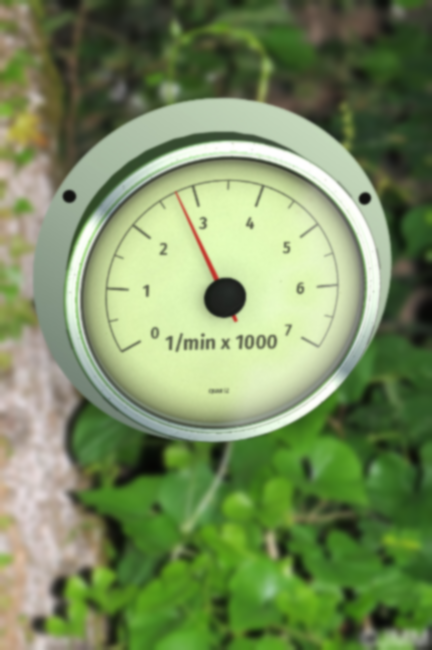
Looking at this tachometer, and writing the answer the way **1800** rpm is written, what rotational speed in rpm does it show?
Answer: **2750** rpm
